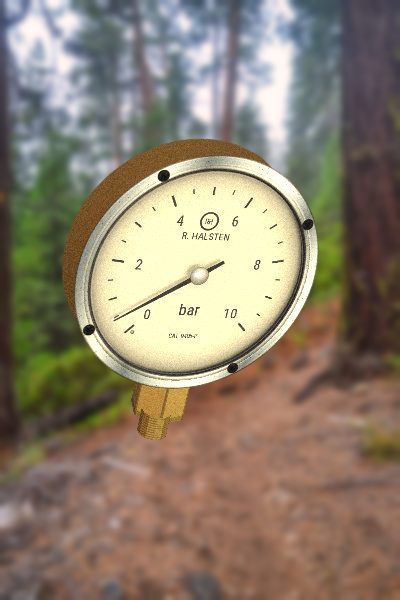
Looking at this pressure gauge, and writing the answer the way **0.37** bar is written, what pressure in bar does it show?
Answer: **0.5** bar
